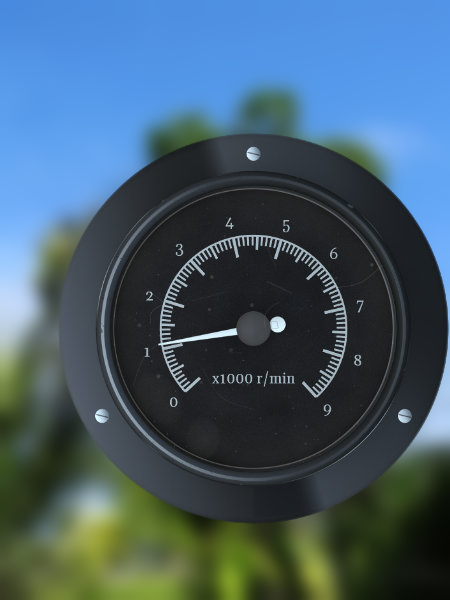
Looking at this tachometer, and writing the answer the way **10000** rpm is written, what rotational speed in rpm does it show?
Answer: **1100** rpm
